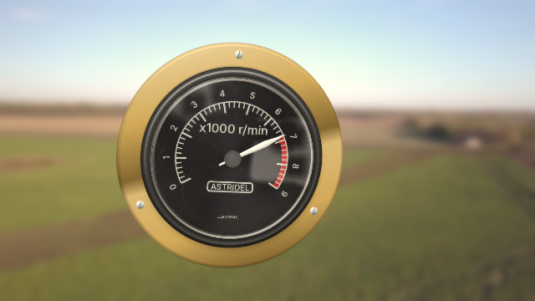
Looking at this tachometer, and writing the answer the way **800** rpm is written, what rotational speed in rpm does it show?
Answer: **6800** rpm
